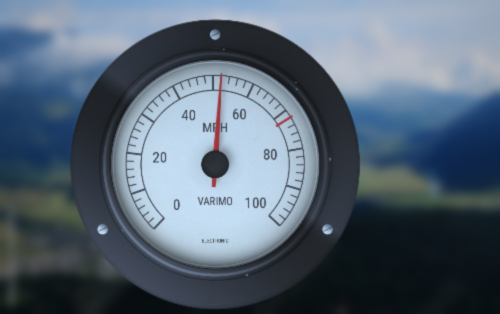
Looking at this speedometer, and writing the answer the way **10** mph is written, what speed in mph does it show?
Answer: **52** mph
